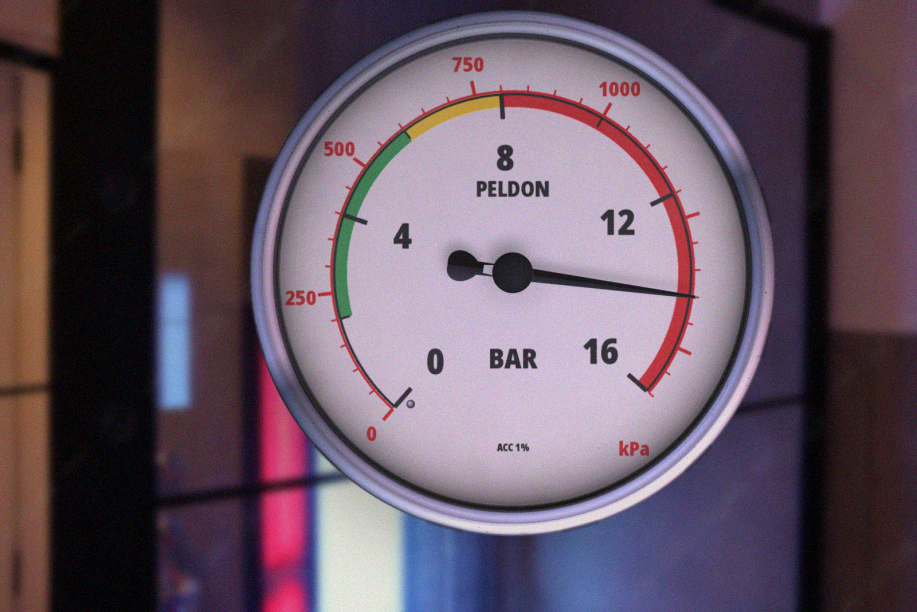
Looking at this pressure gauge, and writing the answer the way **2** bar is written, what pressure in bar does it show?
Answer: **14** bar
